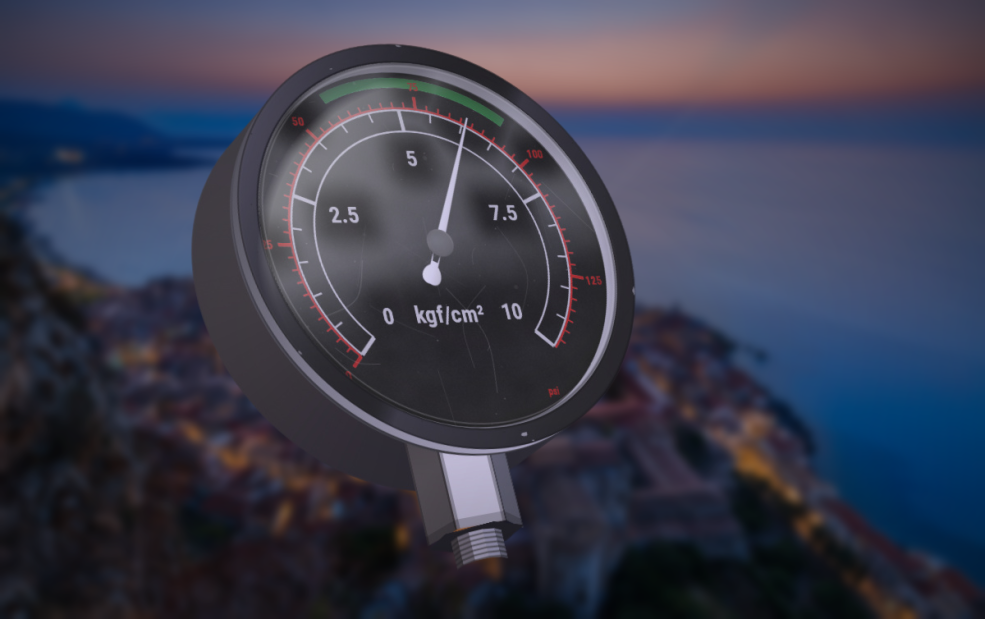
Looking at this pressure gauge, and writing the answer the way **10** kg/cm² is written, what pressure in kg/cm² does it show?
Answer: **6** kg/cm²
